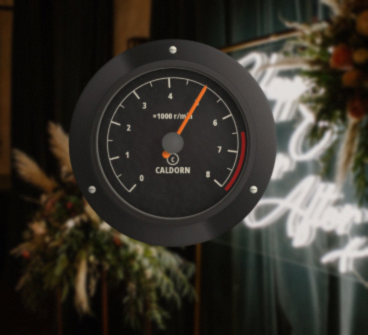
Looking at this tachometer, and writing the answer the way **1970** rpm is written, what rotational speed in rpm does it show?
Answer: **5000** rpm
